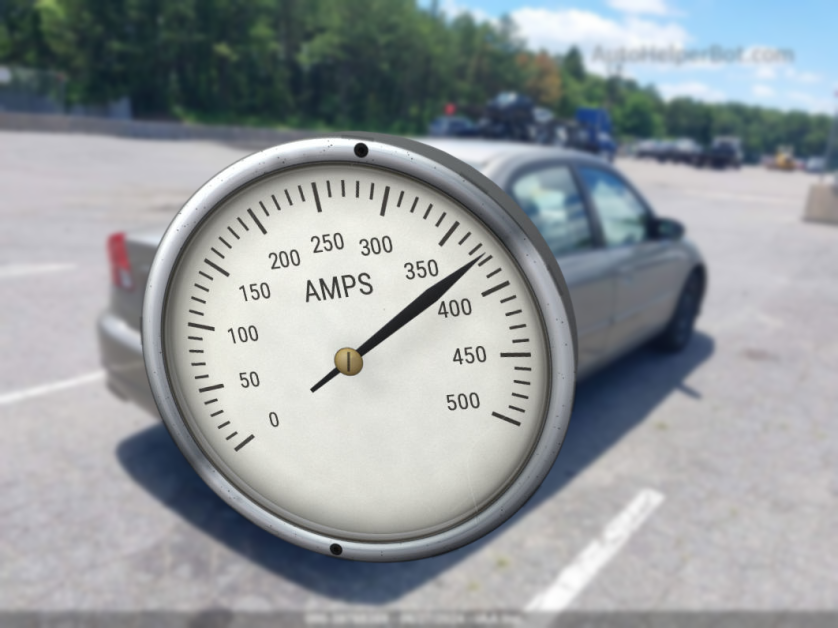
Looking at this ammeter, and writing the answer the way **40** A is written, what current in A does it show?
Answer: **375** A
